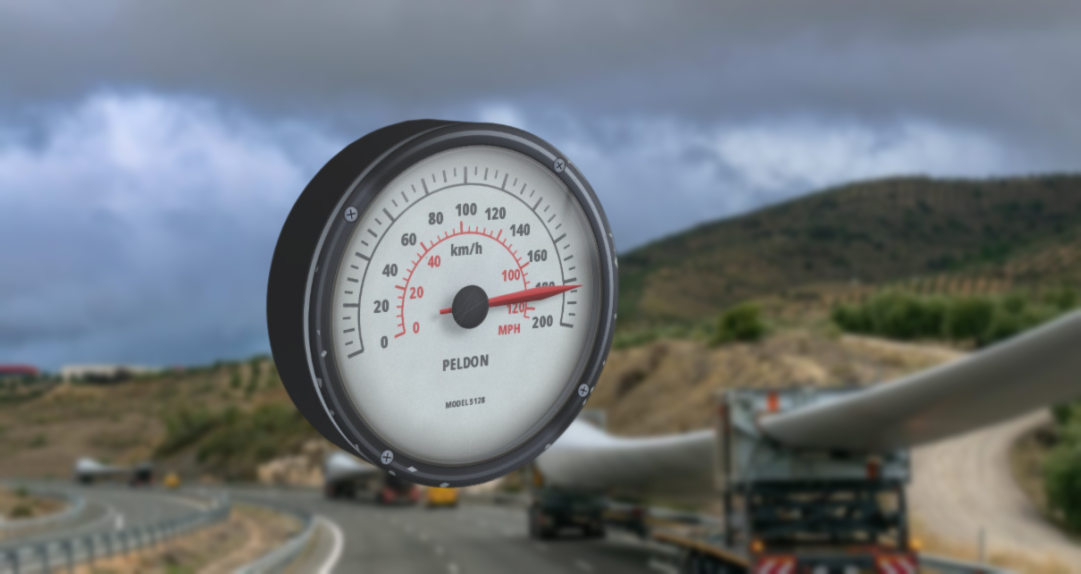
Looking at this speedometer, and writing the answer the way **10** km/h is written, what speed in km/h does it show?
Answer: **182.5** km/h
